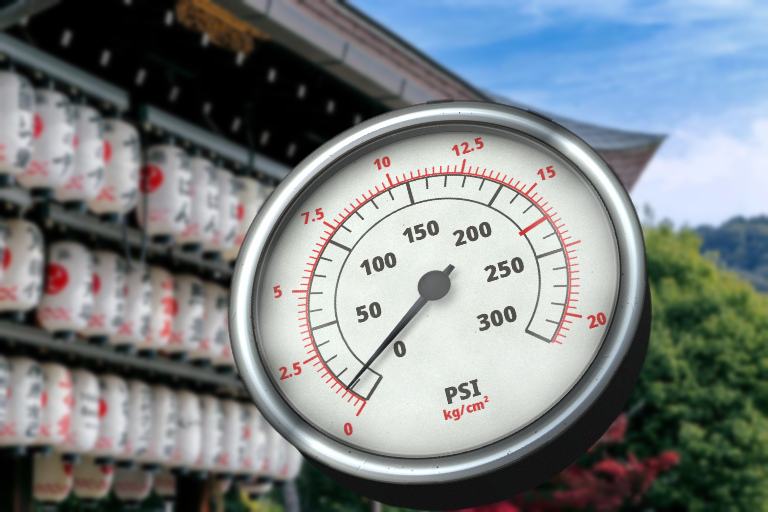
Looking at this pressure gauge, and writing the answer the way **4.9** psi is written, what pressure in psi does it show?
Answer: **10** psi
